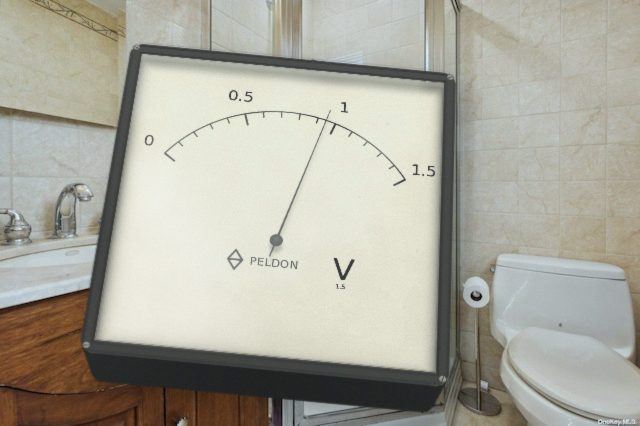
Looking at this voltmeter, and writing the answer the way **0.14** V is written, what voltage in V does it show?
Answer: **0.95** V
